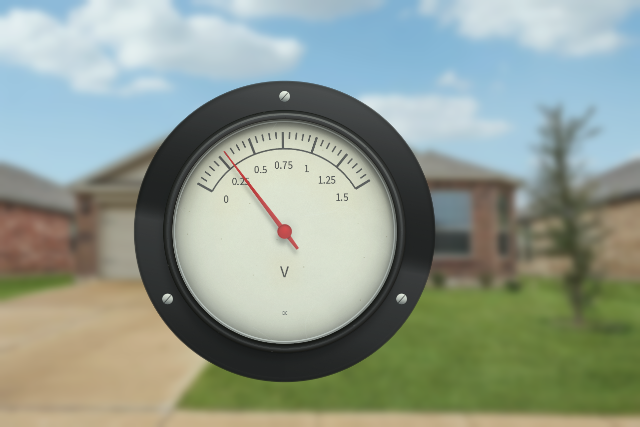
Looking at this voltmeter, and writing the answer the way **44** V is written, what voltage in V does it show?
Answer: **0.3** V
